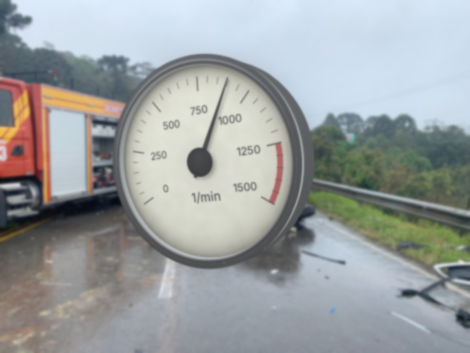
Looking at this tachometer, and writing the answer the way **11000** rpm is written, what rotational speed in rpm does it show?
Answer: **900** rpm
